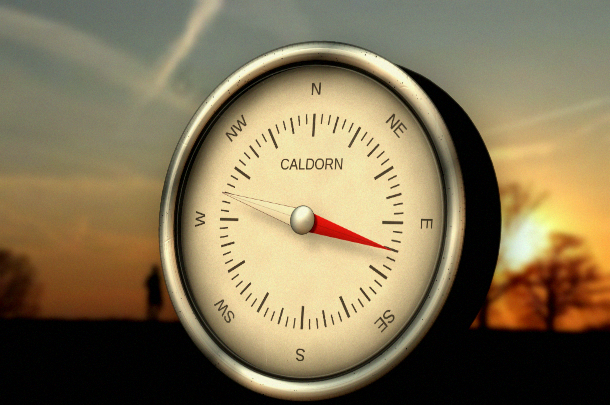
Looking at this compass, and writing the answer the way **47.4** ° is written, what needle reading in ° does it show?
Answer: **105** °
